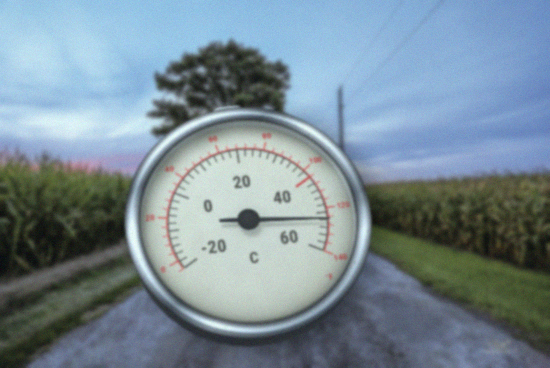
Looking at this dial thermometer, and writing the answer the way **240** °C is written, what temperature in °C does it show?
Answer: **52** °C
